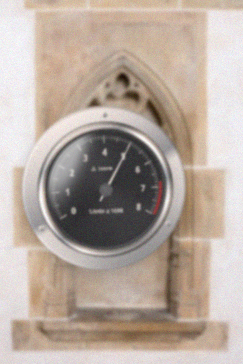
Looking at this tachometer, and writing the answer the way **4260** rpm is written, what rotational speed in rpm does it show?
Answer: **5000** rpm
